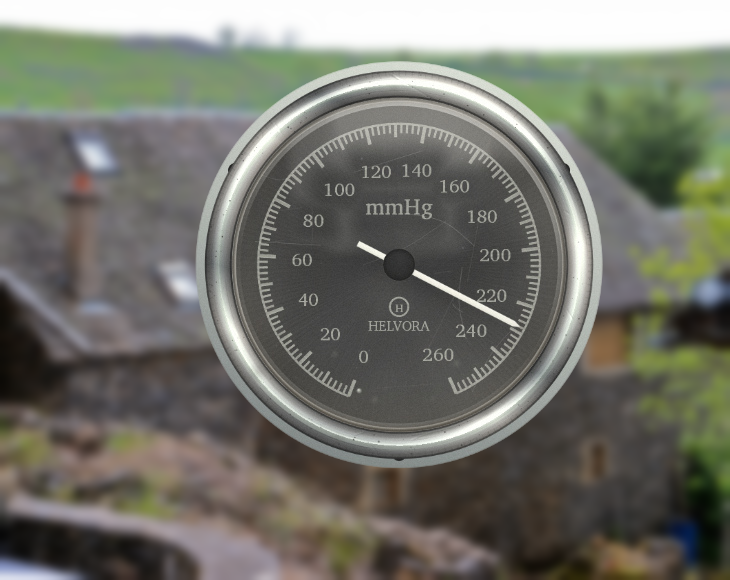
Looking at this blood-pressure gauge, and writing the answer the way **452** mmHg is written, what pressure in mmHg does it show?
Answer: **228** mmHg
